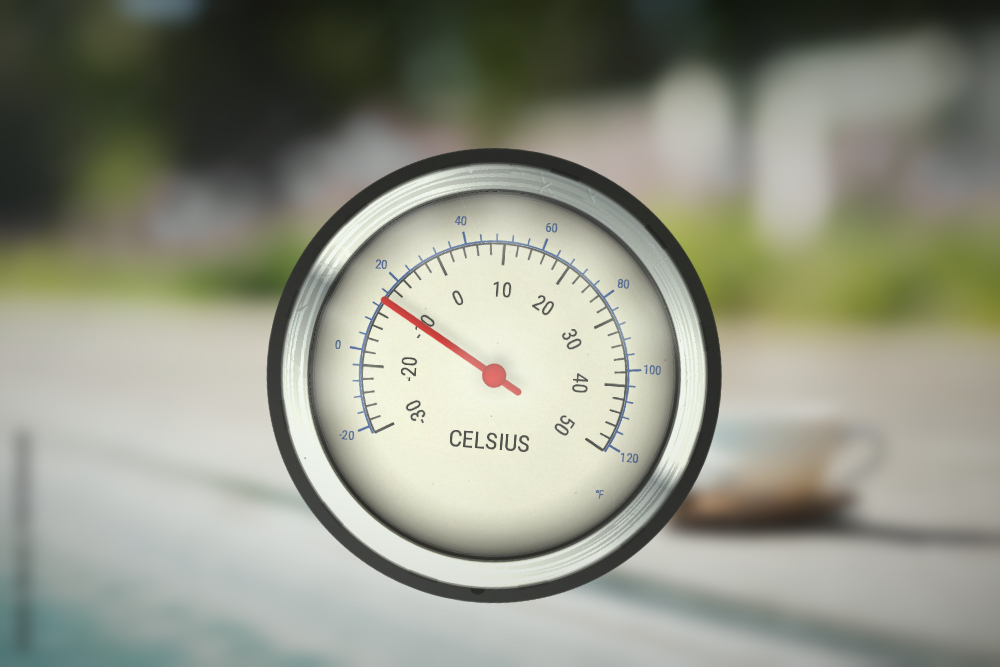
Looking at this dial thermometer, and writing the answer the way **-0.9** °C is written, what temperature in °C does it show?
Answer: **-10** °C
